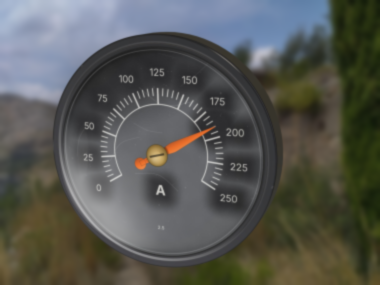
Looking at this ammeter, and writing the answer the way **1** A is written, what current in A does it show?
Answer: **190** A
